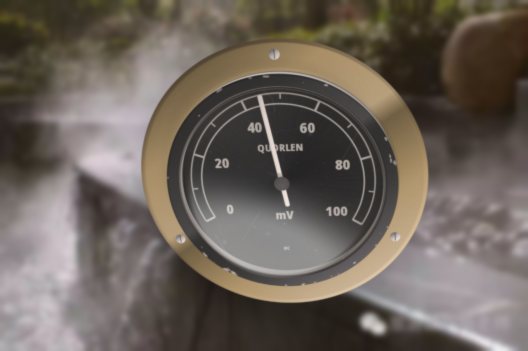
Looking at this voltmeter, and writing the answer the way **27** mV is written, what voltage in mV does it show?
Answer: **45** mV
